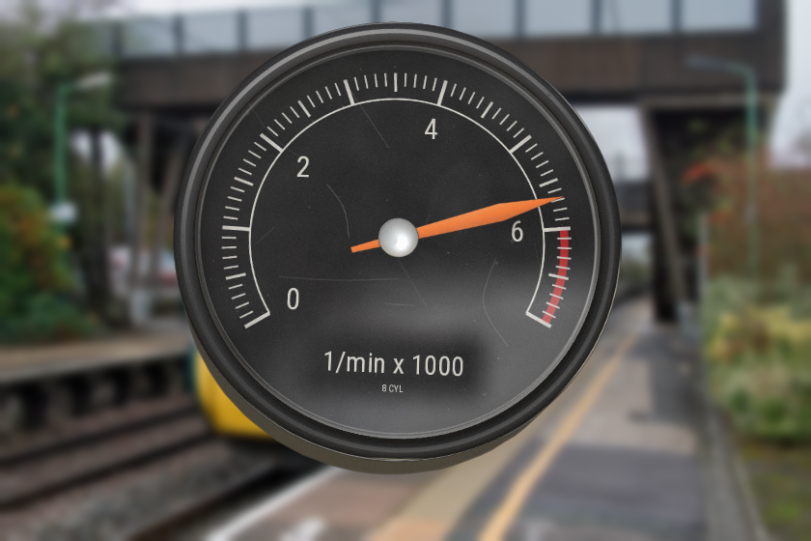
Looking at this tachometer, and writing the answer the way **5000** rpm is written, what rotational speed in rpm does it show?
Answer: **5700** rpm
